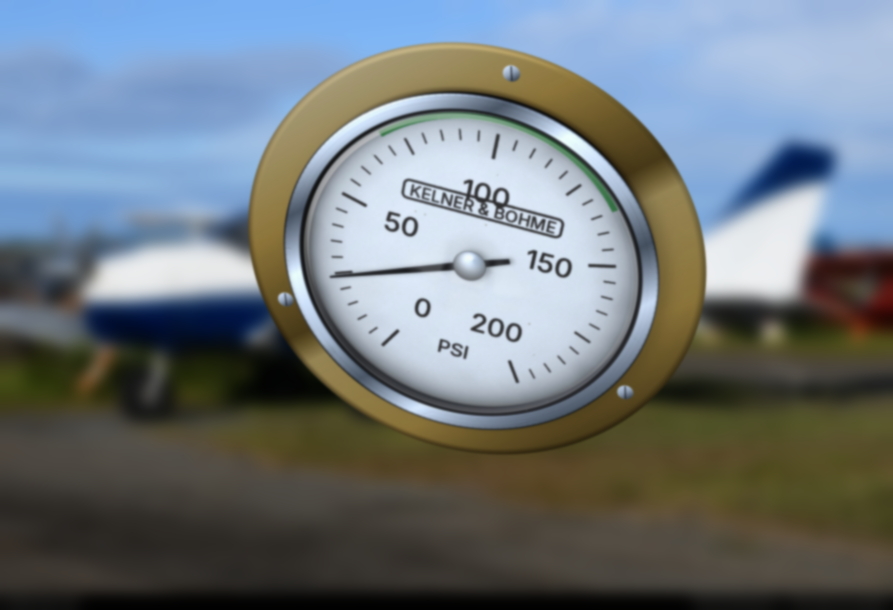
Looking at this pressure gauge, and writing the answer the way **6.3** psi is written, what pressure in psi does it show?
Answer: **25** psi
